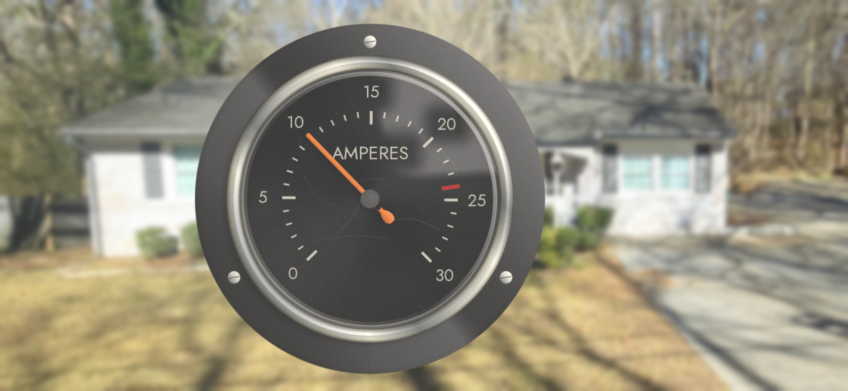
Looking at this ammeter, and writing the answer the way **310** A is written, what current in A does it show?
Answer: **10** A
